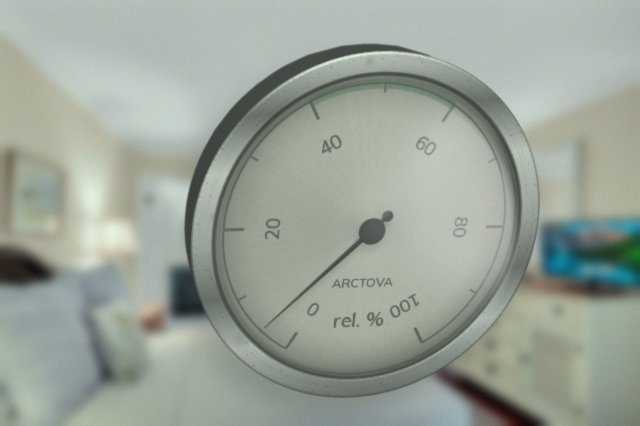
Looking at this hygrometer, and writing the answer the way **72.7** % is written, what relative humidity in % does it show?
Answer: **5** %
